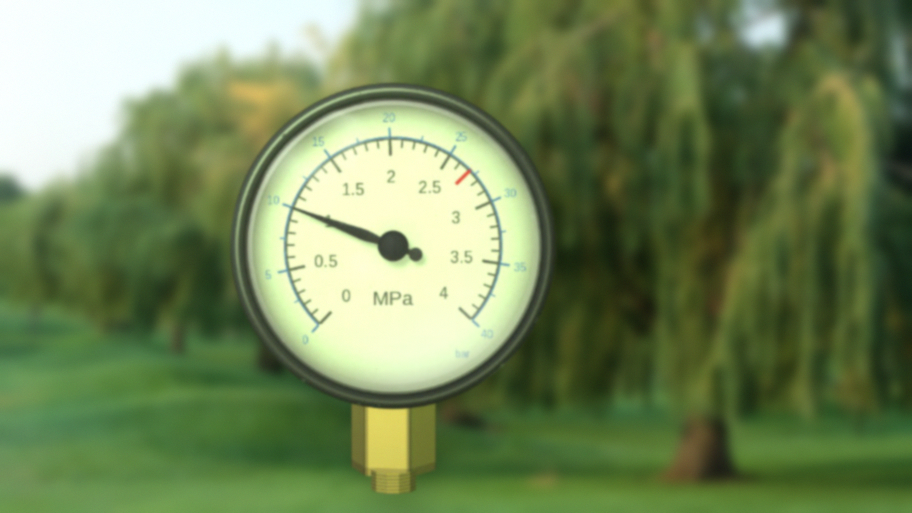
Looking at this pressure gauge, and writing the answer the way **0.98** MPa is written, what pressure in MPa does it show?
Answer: **1** MPa
